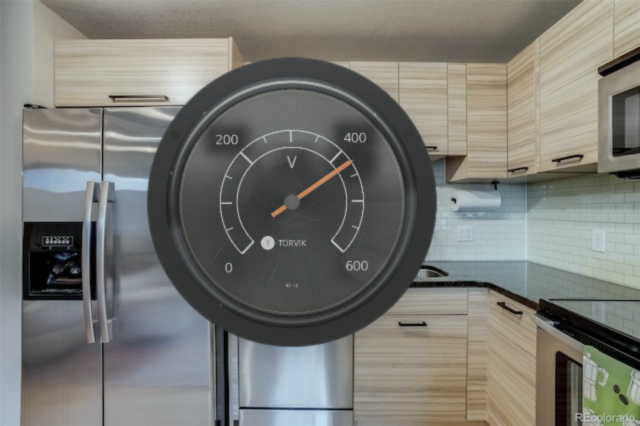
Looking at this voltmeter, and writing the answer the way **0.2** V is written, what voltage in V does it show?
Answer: **425** V
